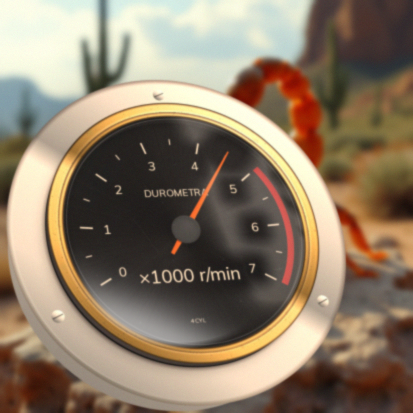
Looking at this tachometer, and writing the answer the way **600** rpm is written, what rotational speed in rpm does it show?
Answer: **4500** rpm
